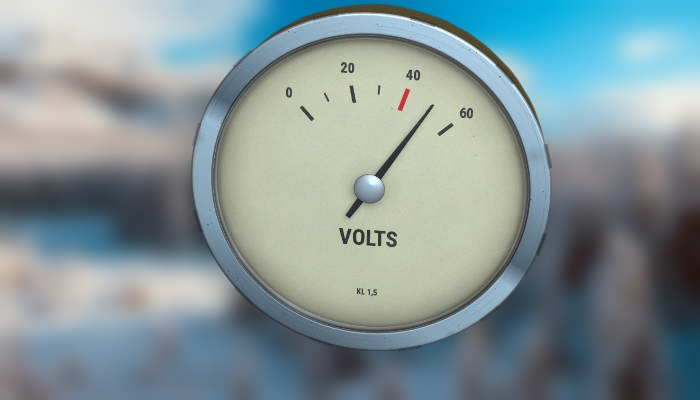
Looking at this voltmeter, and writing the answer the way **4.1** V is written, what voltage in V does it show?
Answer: **50** V
